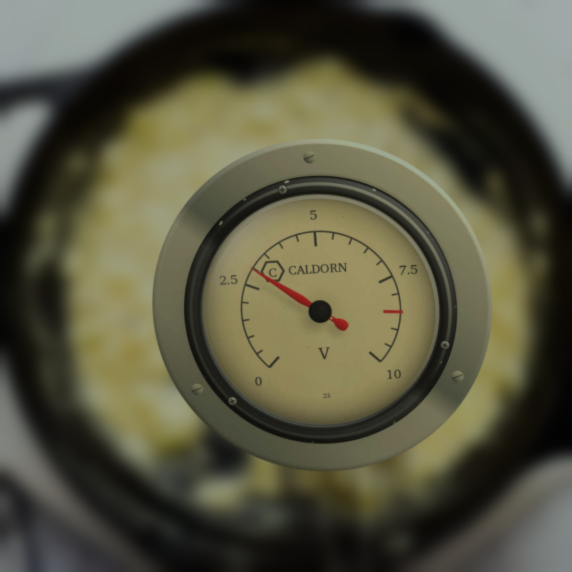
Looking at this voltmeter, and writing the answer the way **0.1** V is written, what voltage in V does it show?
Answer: **3** V
